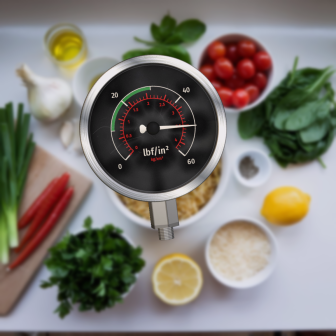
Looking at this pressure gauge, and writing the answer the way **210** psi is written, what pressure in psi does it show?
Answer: **50** psi
